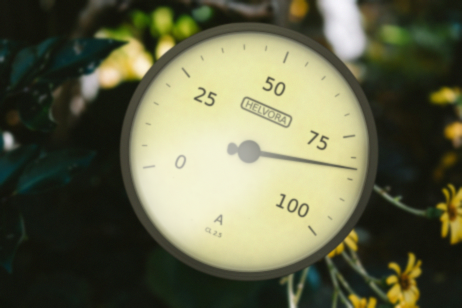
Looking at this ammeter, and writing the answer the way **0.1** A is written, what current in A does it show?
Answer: **82.5** A
